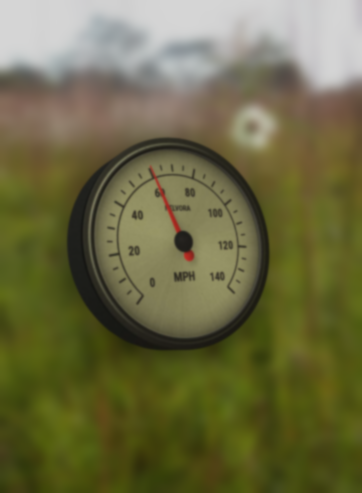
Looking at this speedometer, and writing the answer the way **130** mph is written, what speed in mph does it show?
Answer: **60** mph
